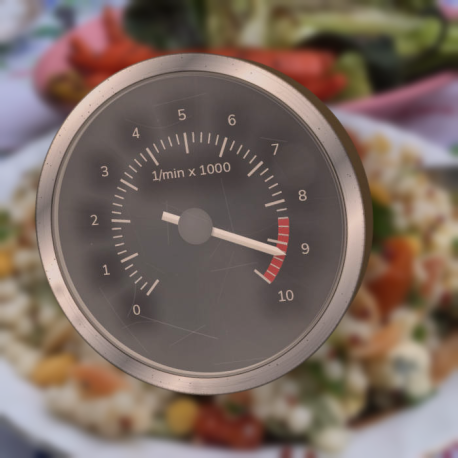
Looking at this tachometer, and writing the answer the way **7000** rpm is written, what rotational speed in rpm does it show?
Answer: **9200** rpm
